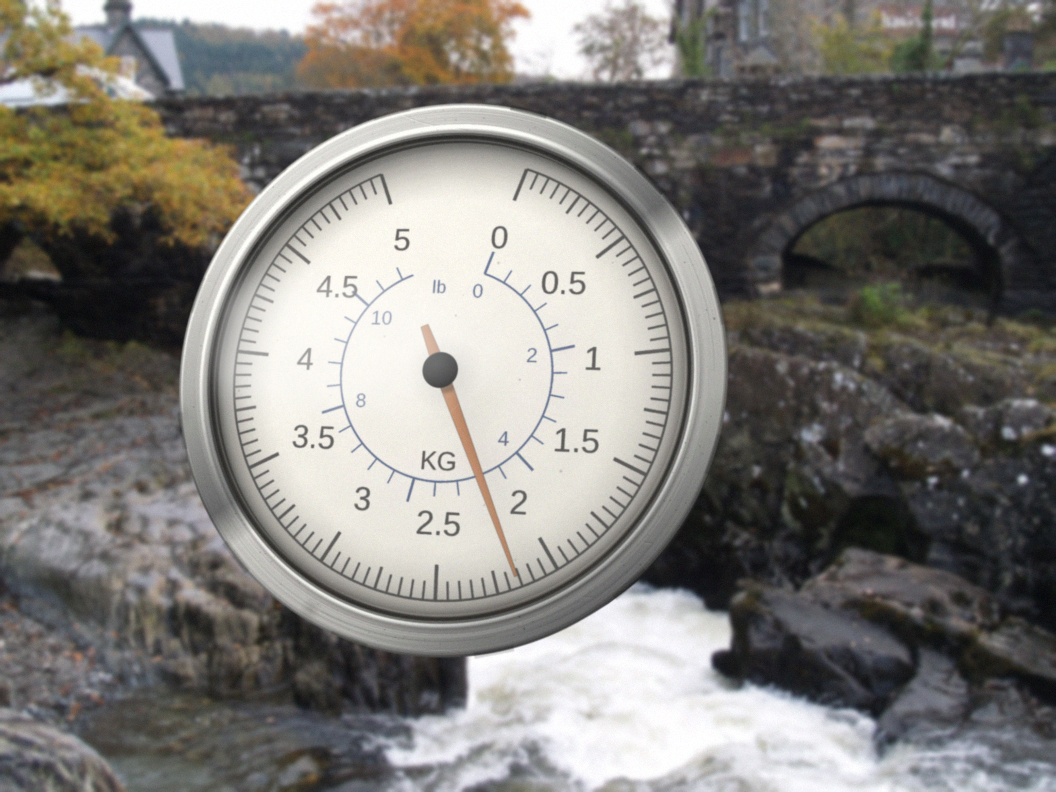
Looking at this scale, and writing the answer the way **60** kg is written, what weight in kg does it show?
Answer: **2.15** kg
